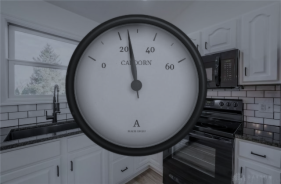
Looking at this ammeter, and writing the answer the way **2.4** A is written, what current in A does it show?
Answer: **25** A
